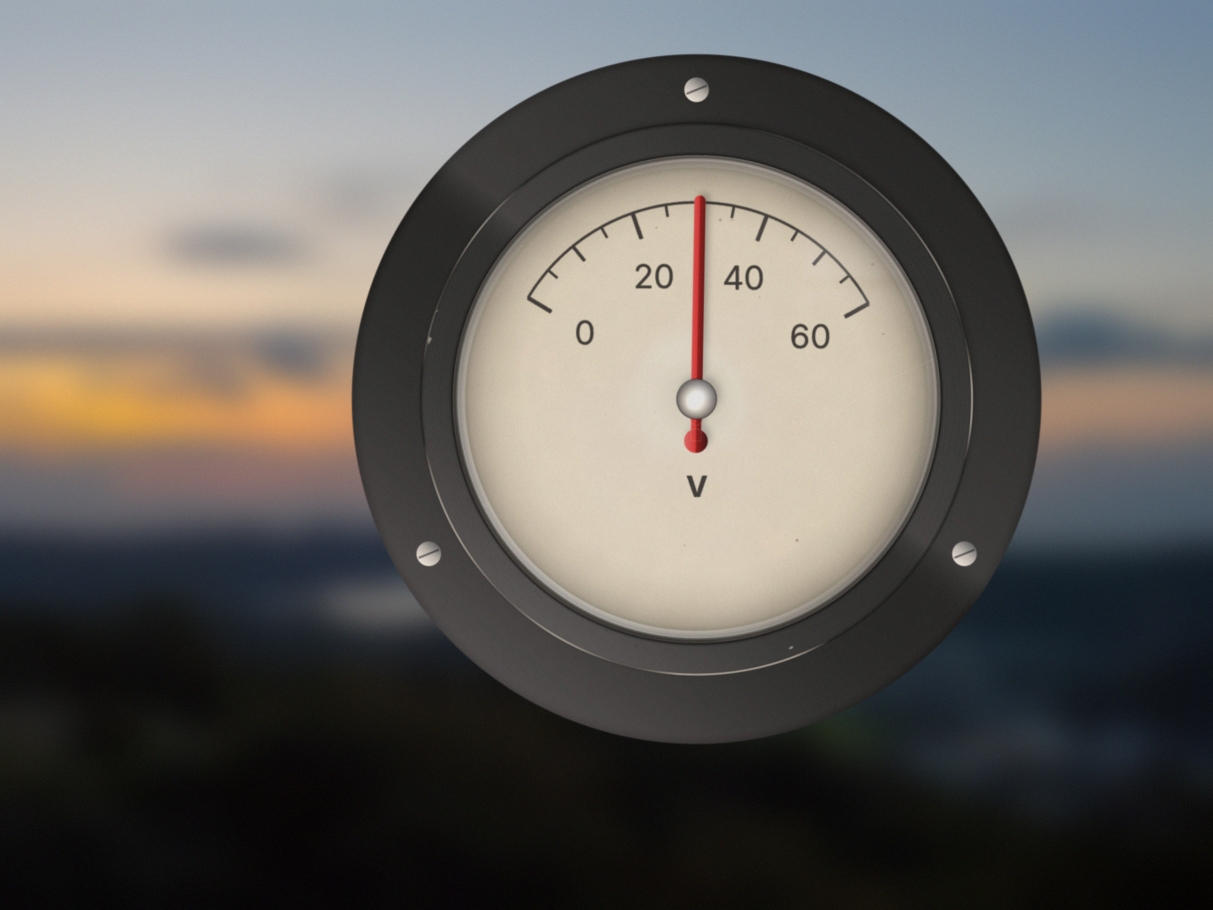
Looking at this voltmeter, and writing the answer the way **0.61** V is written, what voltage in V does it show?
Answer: **30** V
